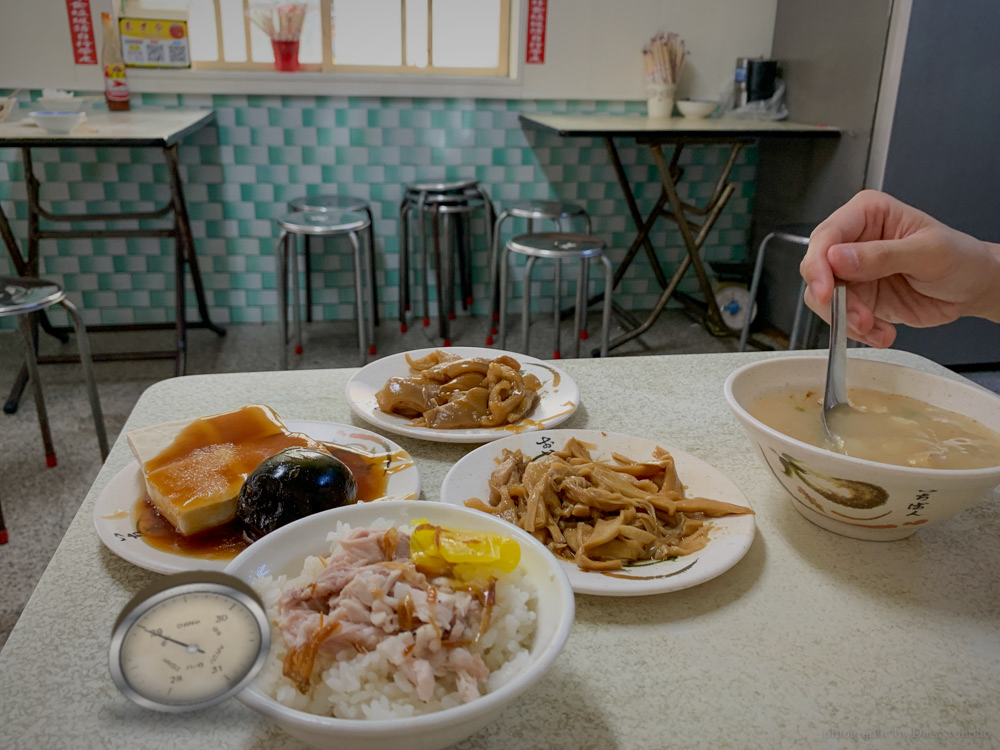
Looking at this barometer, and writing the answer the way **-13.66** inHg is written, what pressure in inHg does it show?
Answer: **29** inHg
